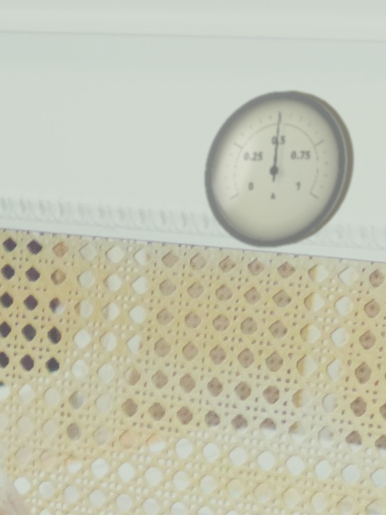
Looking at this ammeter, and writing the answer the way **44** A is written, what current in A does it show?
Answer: **0.5** A
